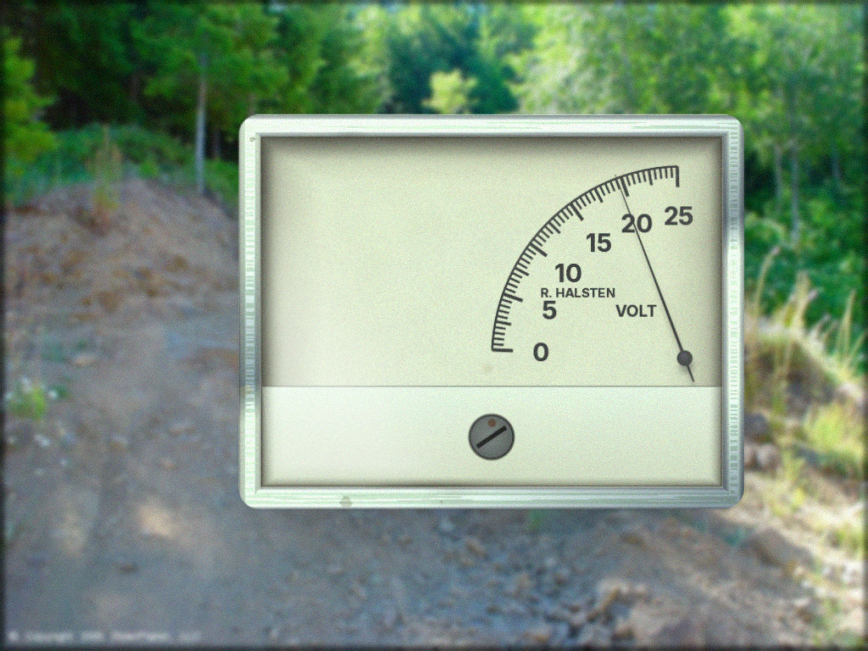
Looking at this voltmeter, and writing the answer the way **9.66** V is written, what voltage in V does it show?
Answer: **19.5** V
